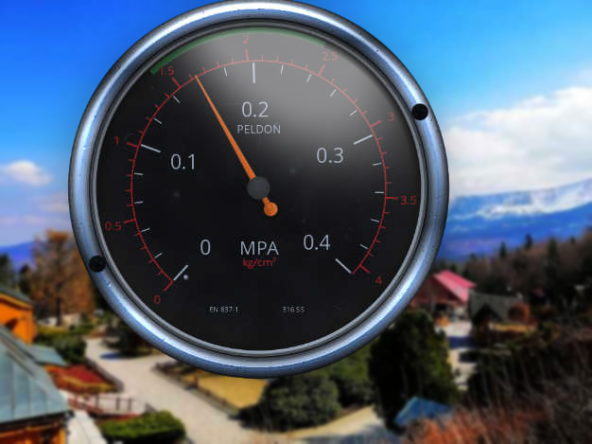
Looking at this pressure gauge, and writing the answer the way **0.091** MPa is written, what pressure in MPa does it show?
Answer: **0.16** MPa
